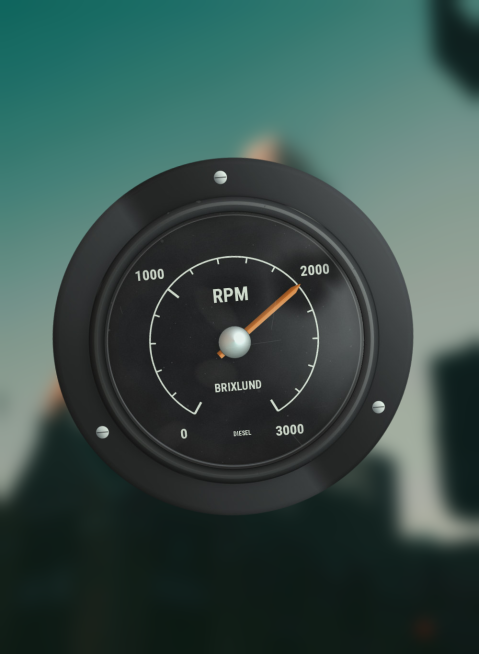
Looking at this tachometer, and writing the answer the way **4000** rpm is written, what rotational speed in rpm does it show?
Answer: **2000** rpm
